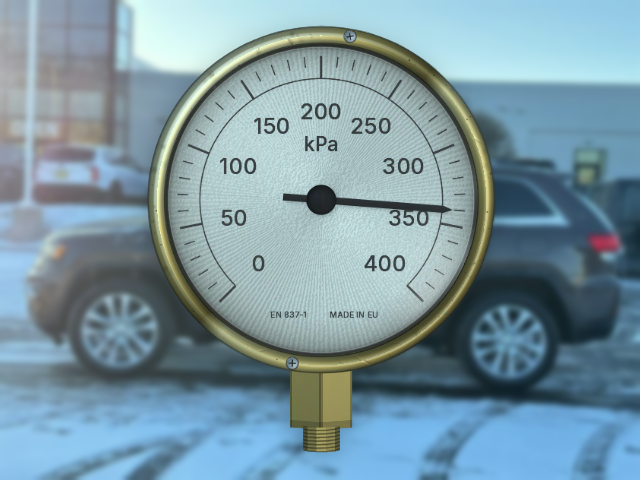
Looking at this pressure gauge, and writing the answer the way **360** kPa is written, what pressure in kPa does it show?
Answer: **340** kPa
